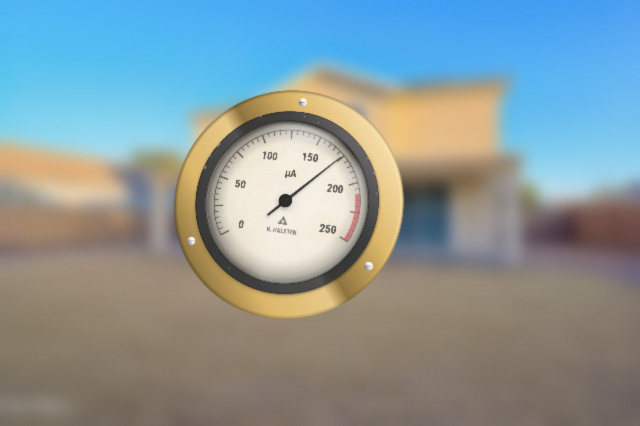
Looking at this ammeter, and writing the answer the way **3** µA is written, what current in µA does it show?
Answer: **175** µA
